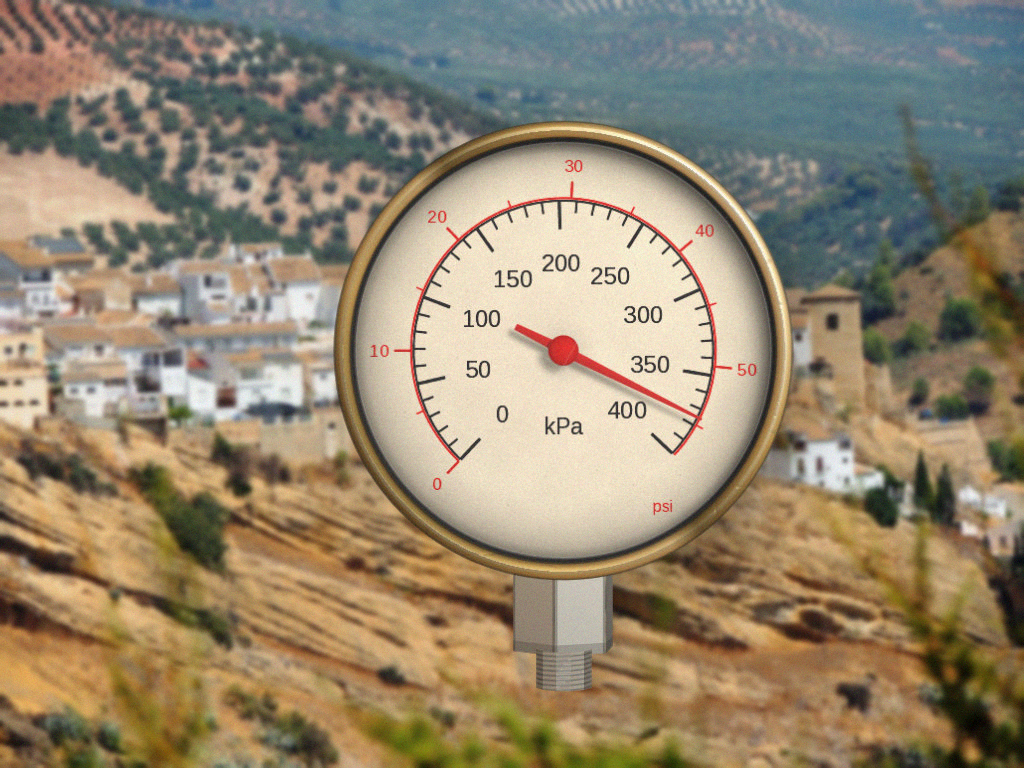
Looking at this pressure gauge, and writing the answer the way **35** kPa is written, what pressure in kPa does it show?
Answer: **375** kPa
